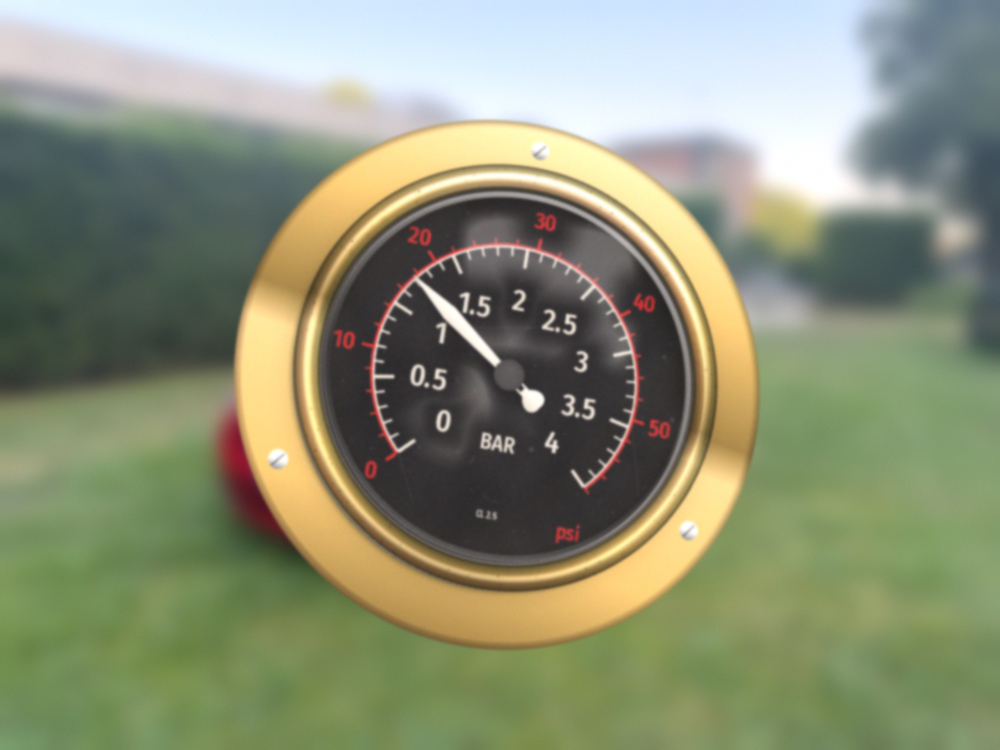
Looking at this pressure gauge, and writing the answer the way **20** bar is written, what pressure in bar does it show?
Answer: **1.2** bar
